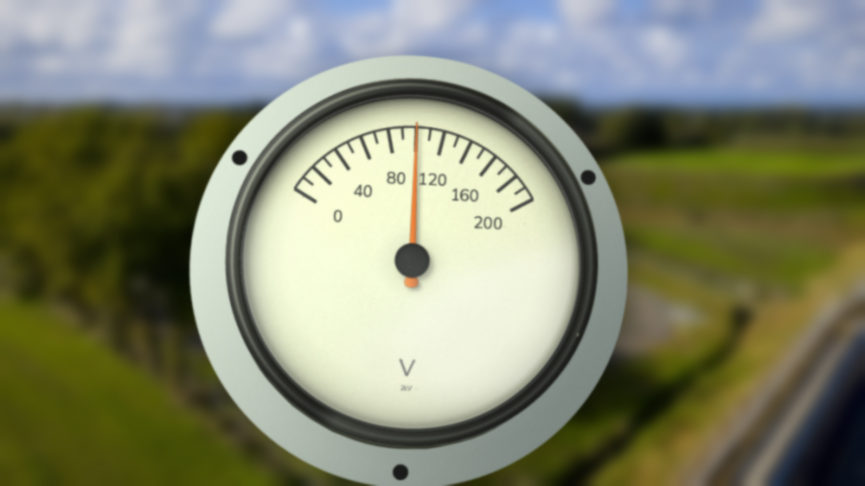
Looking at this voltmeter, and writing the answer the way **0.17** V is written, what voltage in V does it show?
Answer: **100** V
